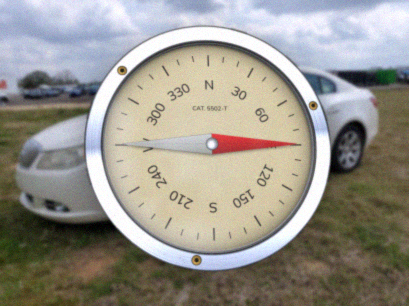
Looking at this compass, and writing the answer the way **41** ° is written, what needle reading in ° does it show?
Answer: **90** °
